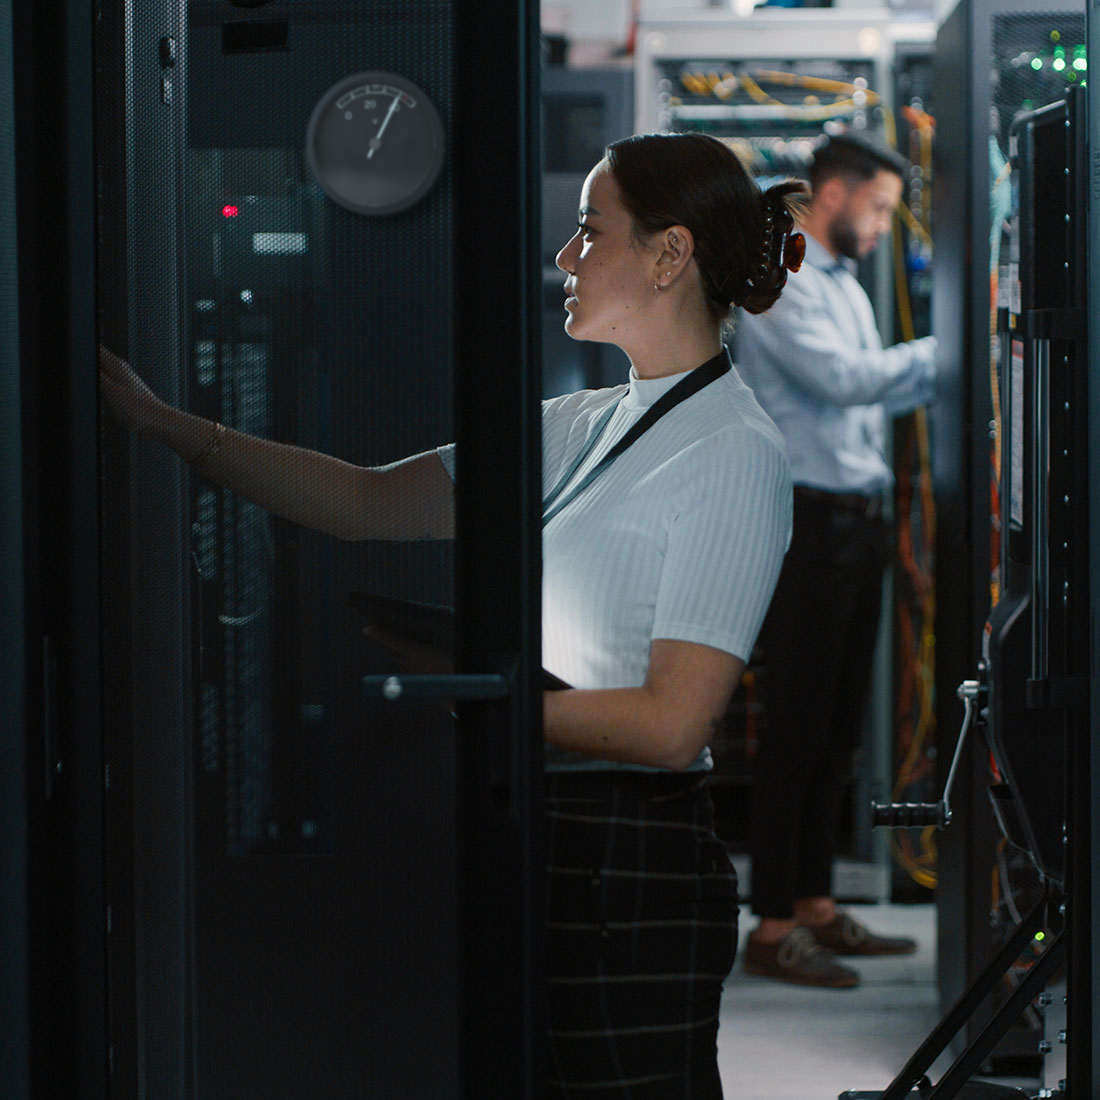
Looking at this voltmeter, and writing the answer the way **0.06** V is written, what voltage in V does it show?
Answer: **40** V
